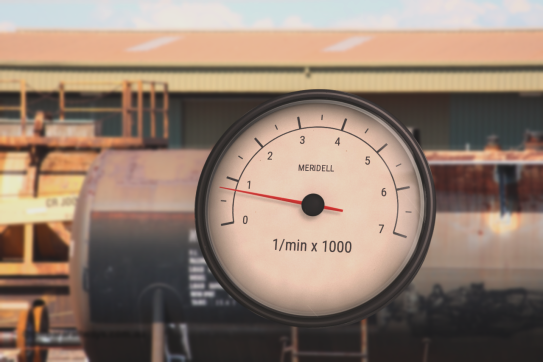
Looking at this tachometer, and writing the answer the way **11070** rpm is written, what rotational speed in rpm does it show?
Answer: **750** rpm
